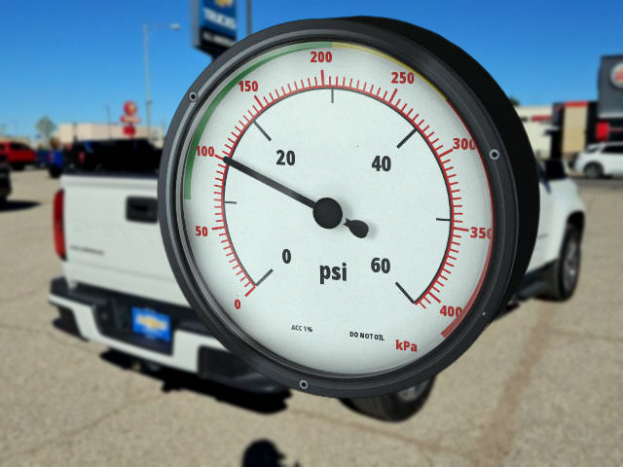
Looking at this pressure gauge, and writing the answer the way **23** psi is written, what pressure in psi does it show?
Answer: **15** psi
